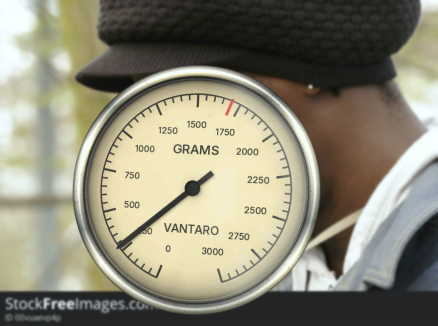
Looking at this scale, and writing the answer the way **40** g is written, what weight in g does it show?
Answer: **275** g
